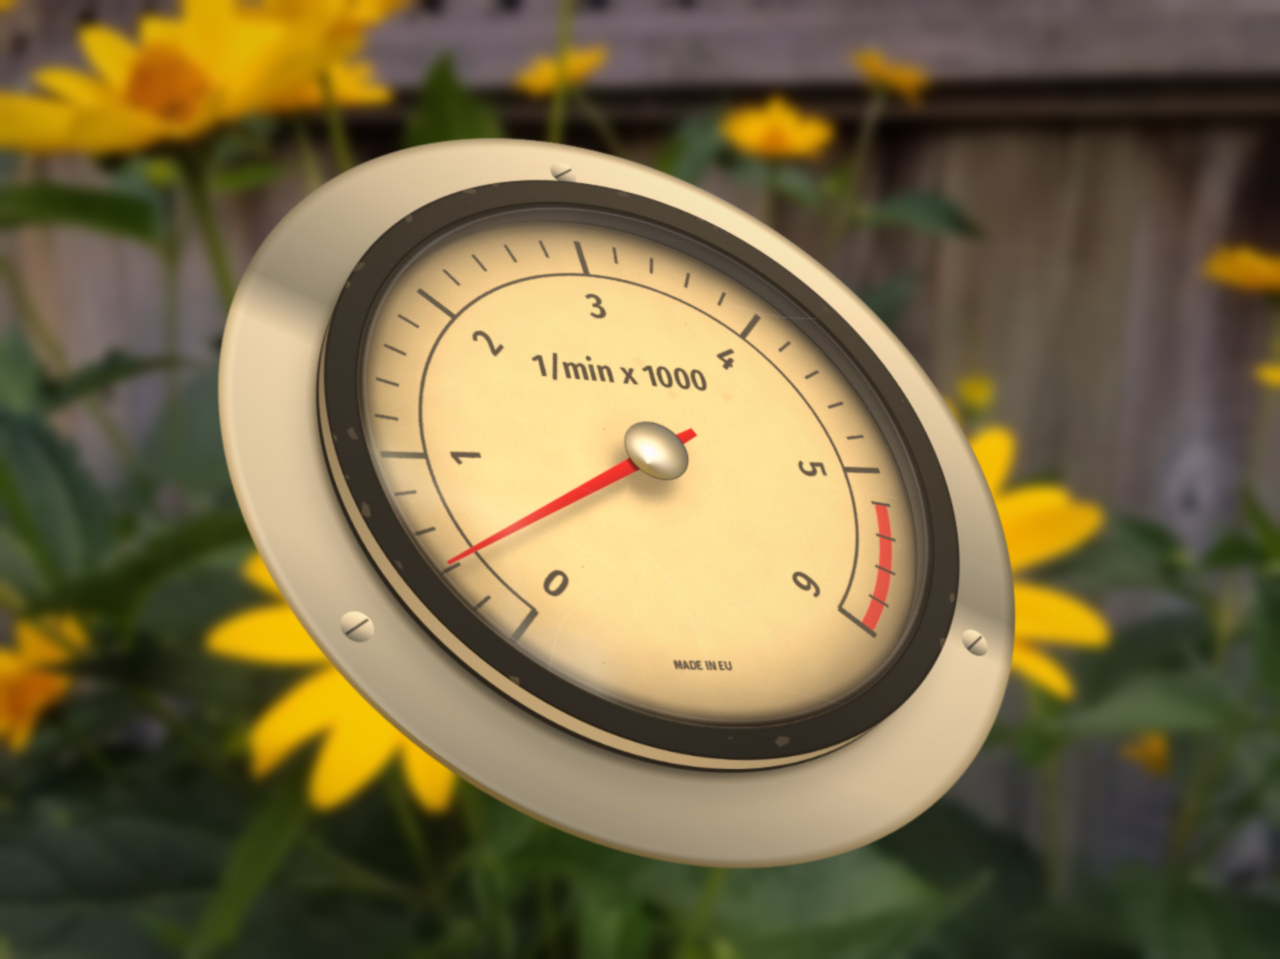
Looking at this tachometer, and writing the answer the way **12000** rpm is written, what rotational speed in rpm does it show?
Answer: **400** rpm
